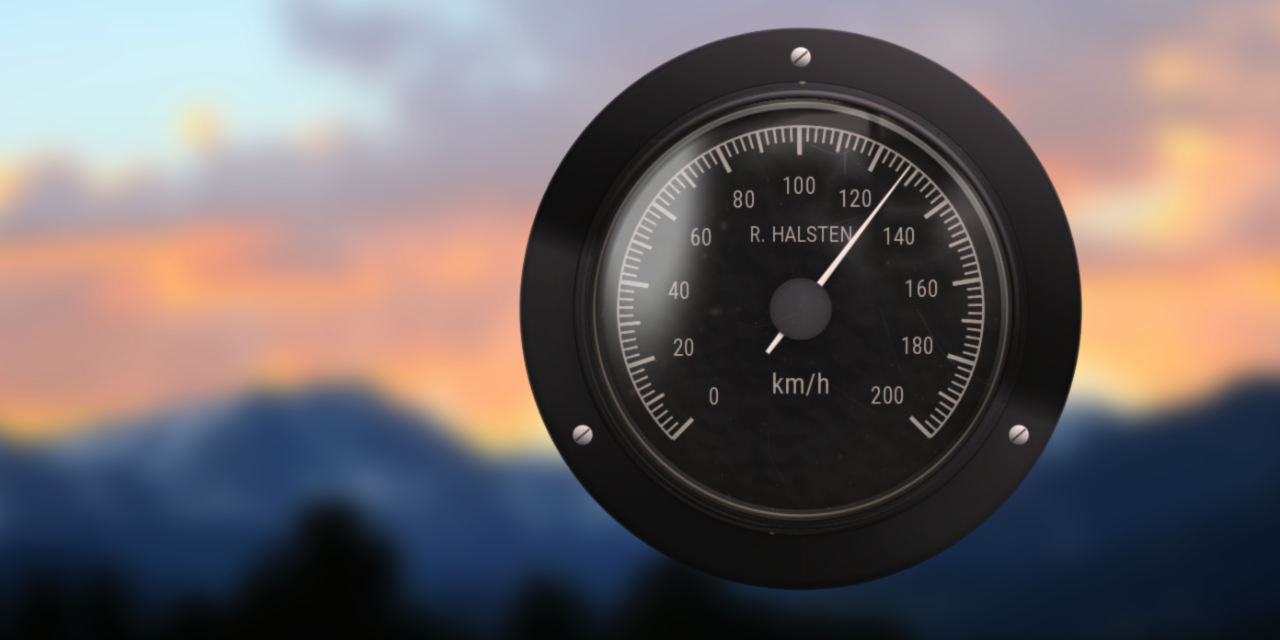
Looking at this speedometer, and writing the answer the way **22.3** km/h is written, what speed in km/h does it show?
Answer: **128** km/h
